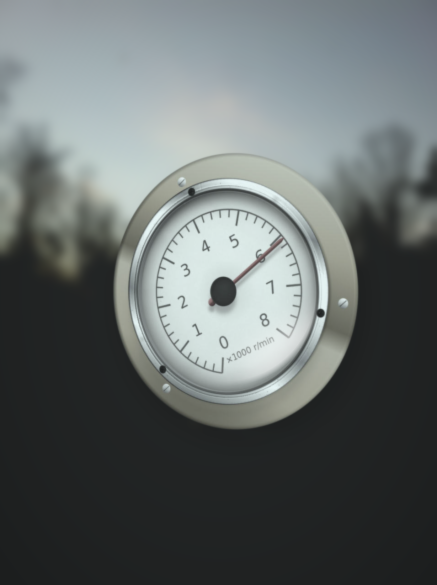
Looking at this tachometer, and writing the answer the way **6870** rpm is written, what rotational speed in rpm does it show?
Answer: **6100** rpm
